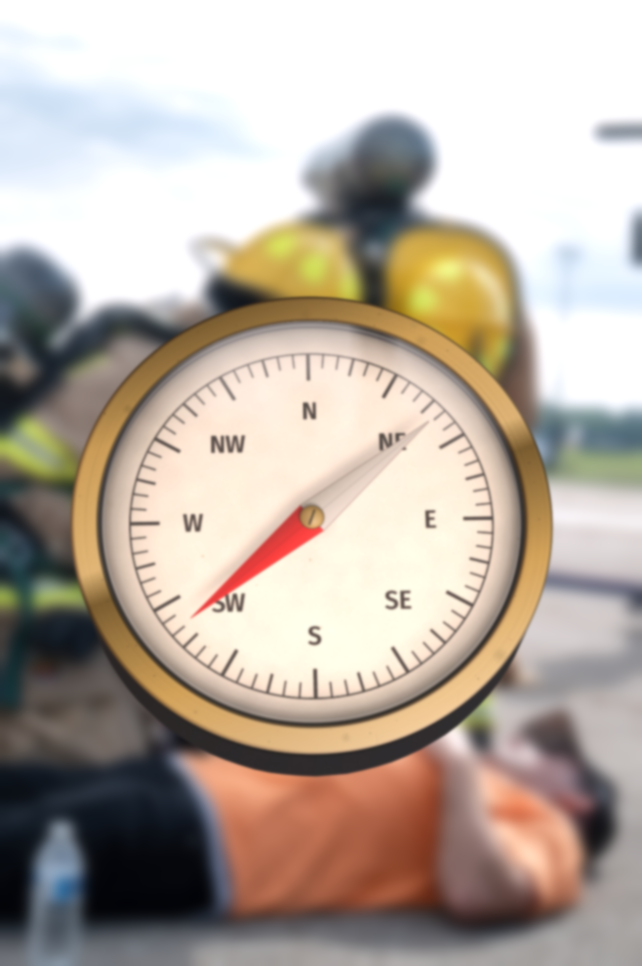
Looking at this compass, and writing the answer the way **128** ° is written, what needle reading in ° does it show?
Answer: **230** °
